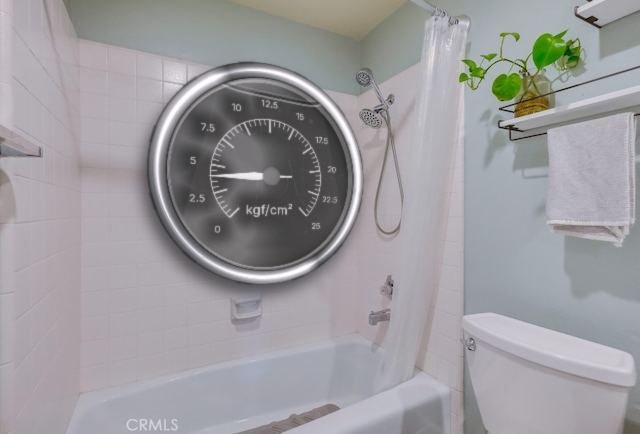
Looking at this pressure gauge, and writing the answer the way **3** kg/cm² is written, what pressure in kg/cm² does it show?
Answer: **4** kg/cm²
